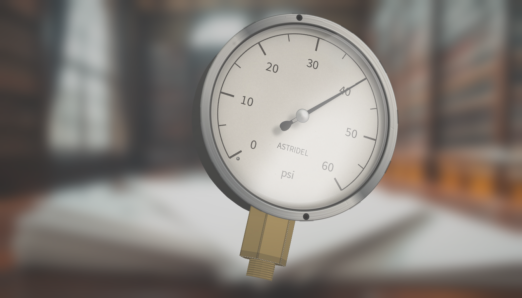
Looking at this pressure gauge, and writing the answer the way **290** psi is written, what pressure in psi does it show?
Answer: **40** psi
